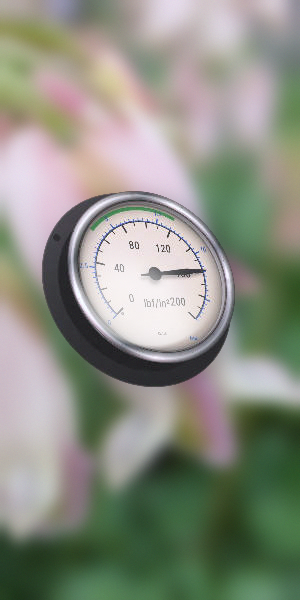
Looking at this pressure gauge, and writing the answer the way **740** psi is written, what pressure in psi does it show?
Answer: **160** psi
